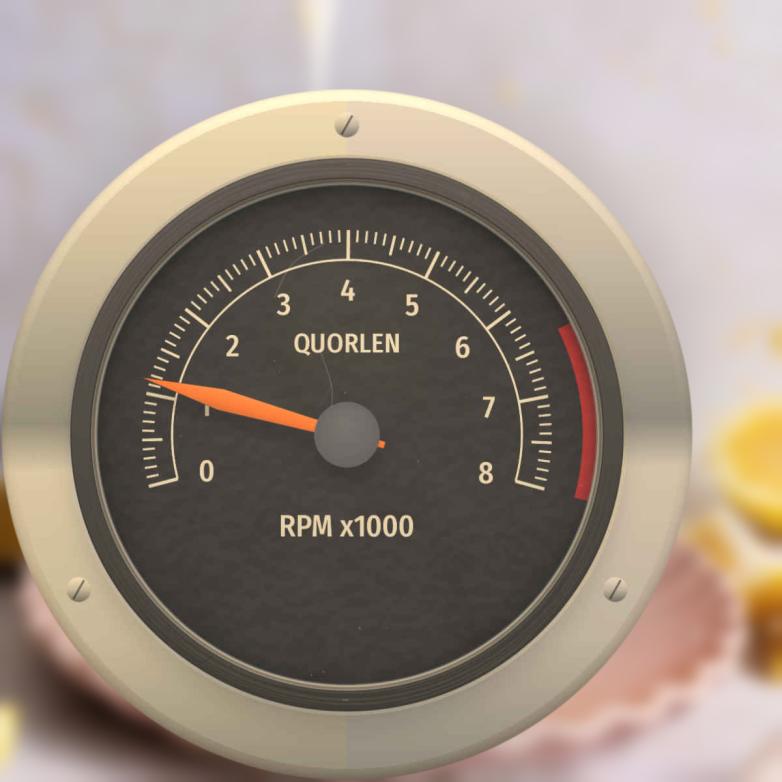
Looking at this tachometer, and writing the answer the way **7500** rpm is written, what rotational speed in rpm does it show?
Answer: **1150** rpm
